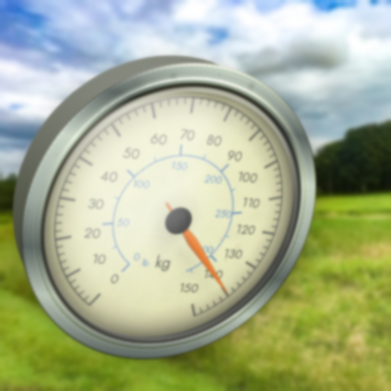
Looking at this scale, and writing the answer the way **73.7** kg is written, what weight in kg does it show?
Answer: **140** kg
